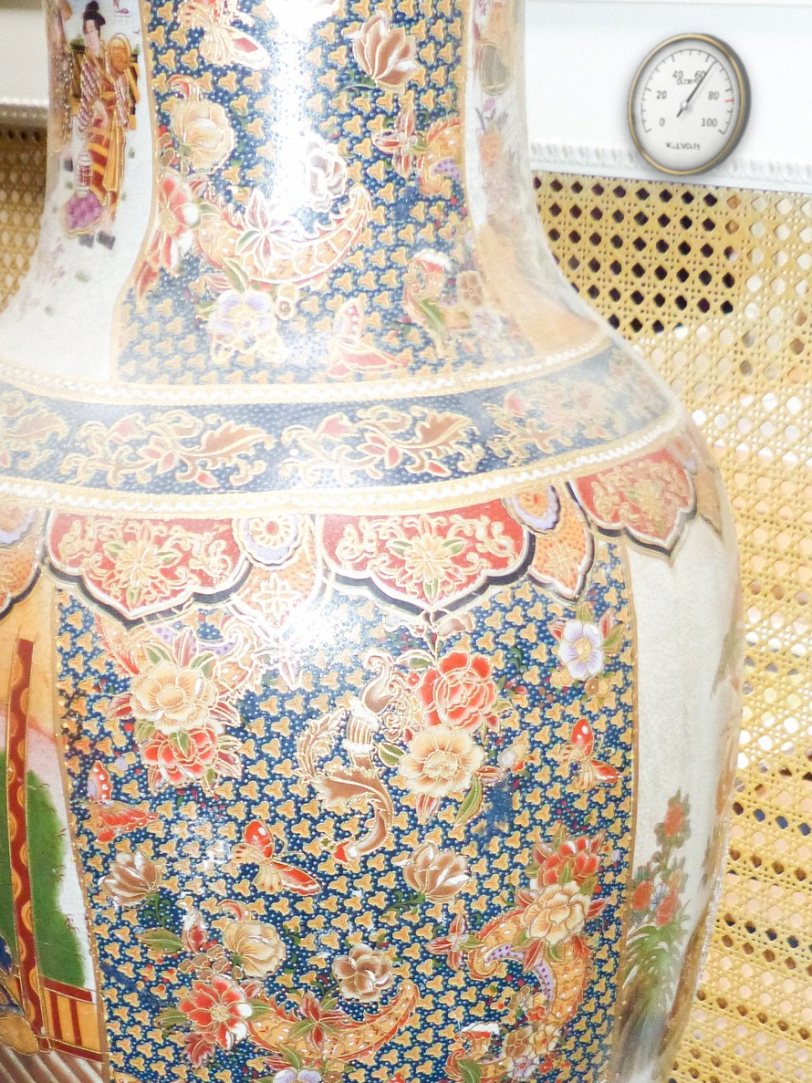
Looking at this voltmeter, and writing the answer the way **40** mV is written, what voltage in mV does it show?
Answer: **65** mV
